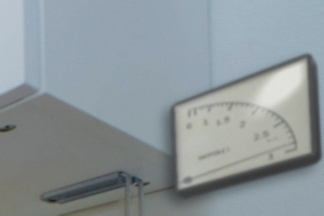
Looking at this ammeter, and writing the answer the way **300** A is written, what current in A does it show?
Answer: **2.9** A
